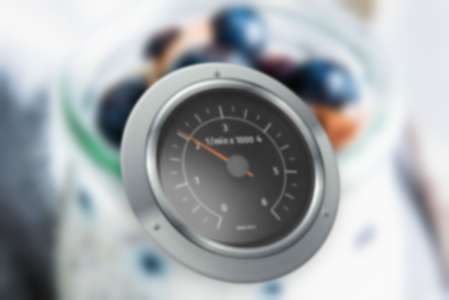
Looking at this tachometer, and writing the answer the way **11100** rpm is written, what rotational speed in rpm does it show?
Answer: **2000** rpm
